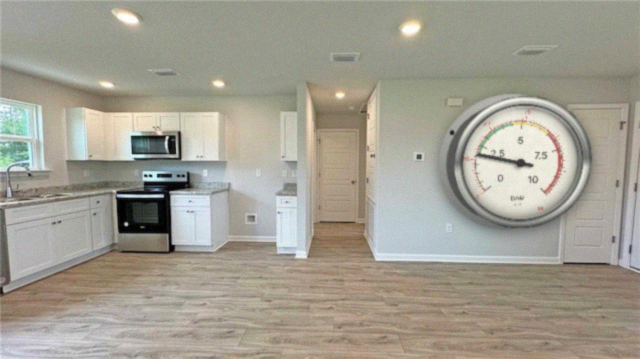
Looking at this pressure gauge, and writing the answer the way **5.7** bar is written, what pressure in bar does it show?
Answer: **2** bar
